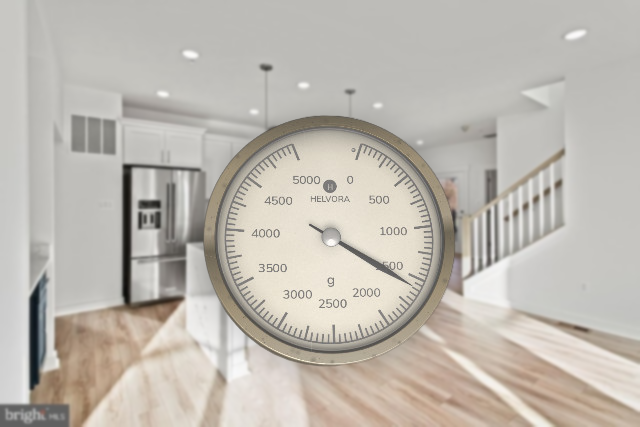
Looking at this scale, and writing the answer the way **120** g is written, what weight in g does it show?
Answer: **1600** g
